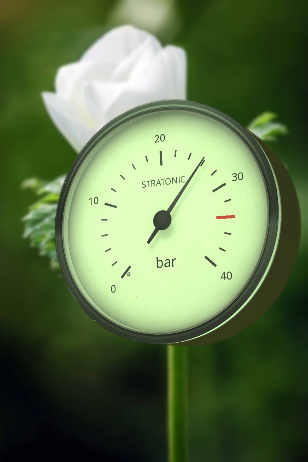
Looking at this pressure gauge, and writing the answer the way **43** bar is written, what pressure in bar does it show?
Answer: **26** bar
